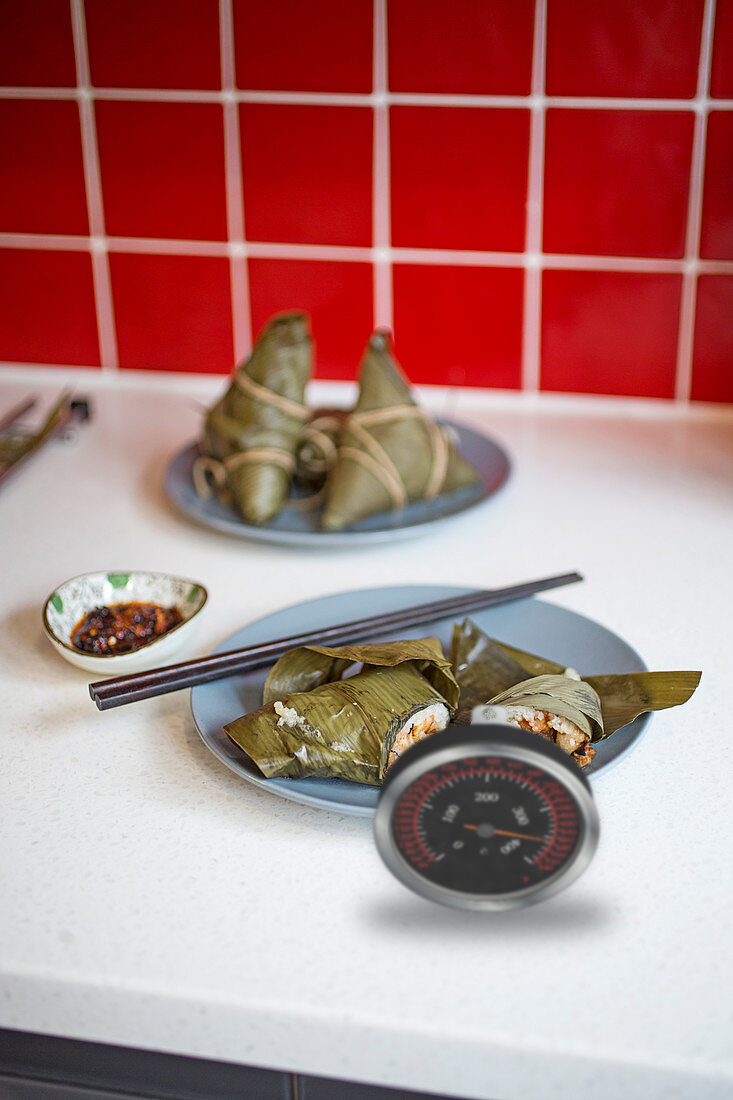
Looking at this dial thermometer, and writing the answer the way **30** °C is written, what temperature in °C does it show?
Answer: **350** °C
